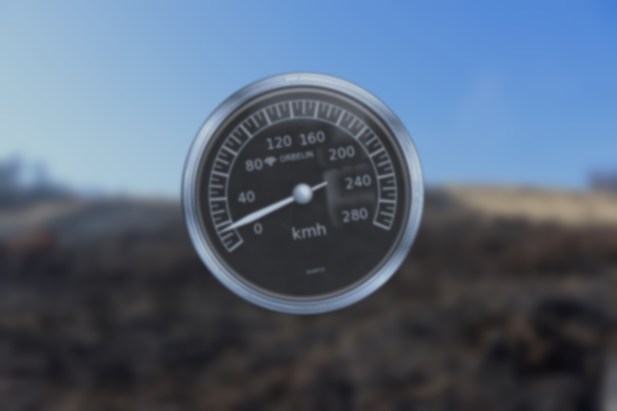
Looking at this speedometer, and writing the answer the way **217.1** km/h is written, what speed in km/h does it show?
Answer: **15** km/h
